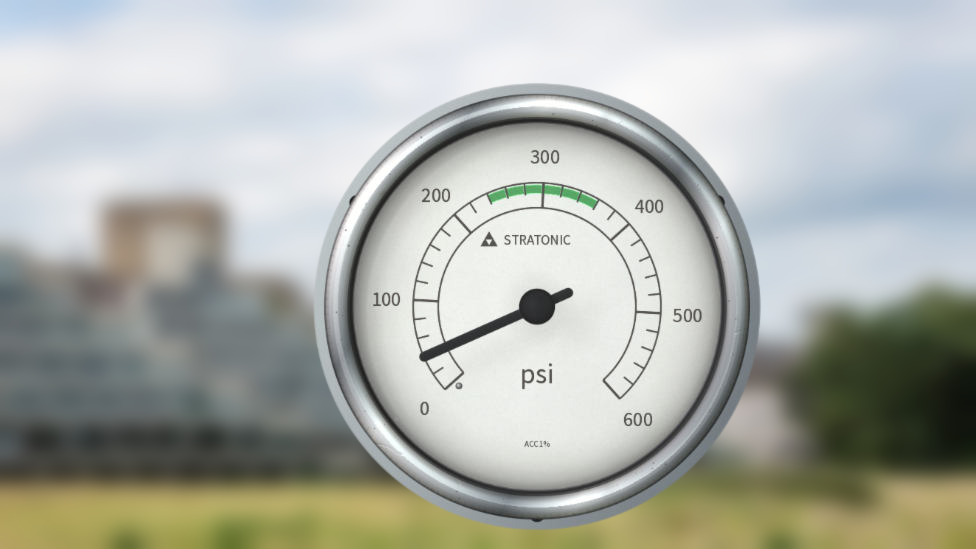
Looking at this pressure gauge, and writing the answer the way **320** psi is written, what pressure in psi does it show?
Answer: **40** psi
